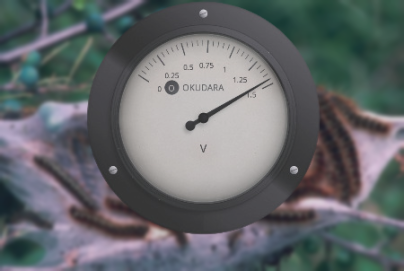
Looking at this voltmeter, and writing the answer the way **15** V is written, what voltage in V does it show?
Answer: **1.45** V
